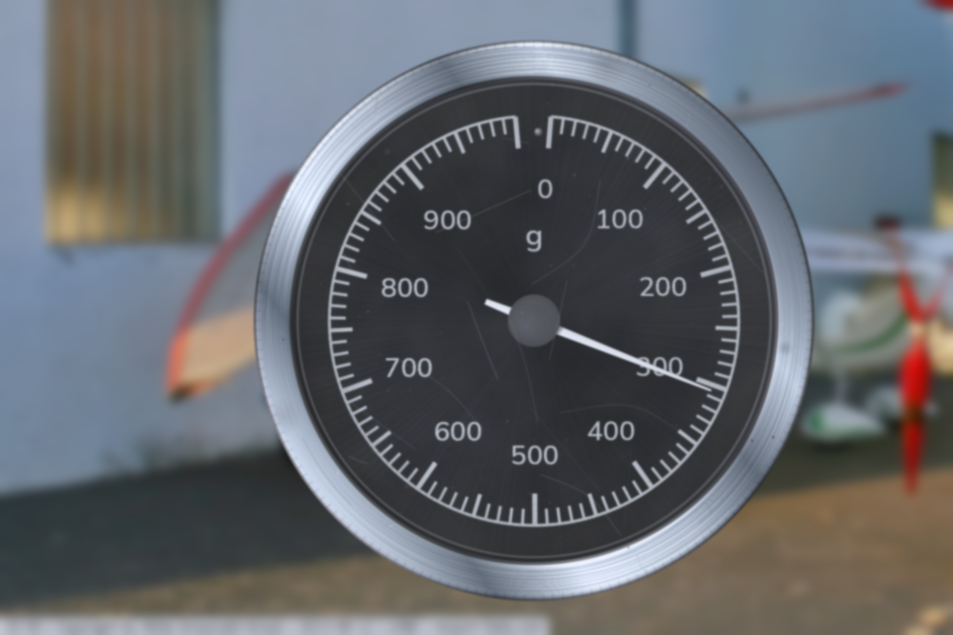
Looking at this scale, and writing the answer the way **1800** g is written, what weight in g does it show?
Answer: **305** g
